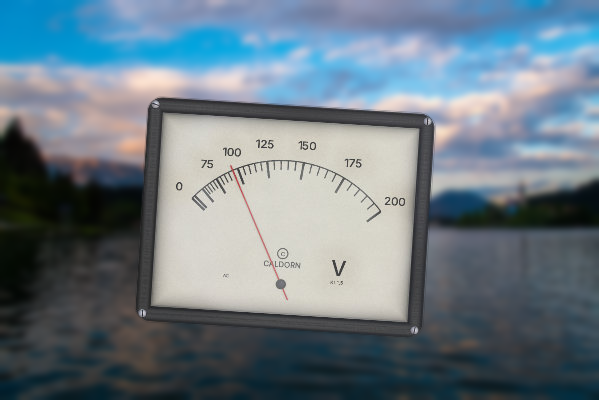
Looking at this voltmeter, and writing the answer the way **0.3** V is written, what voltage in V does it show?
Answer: **95** V
